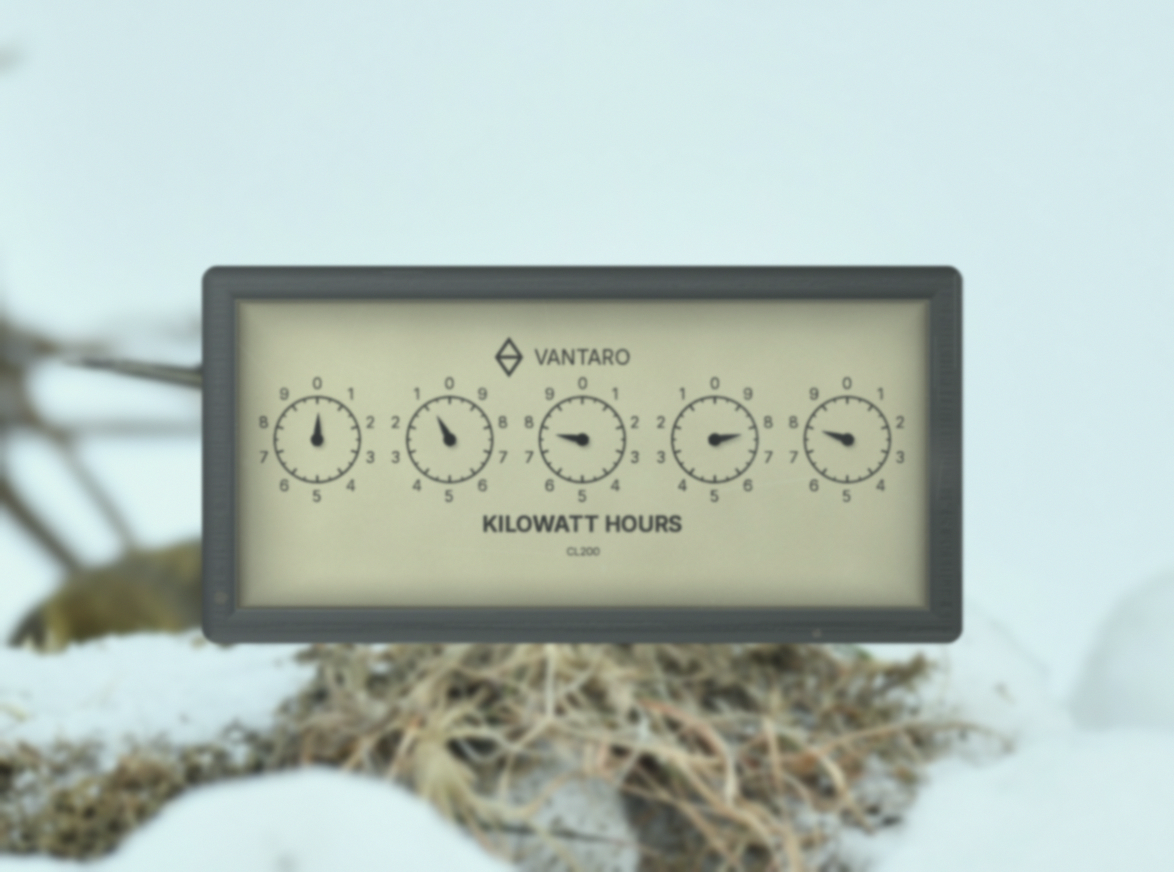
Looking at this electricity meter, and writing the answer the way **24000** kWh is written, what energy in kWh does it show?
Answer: **778** kWh
